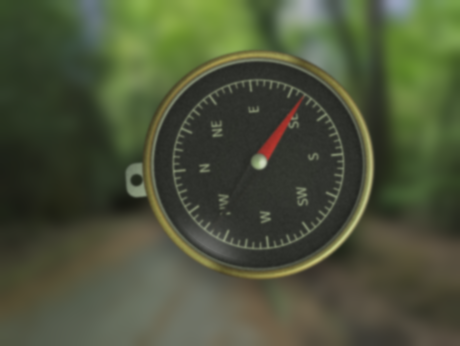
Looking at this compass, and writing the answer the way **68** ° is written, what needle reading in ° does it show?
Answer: **130** °
